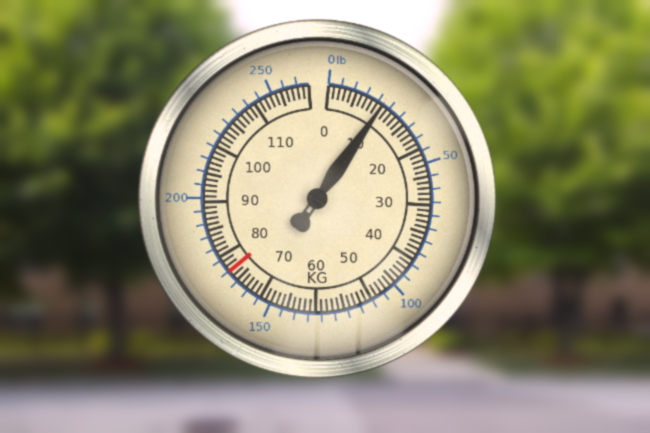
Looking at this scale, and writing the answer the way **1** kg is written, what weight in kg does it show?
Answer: **10** kg
